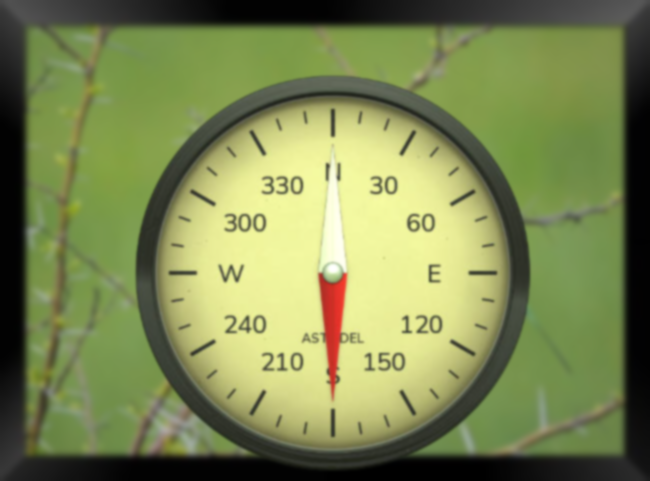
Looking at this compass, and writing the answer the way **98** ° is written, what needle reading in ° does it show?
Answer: **180** °
